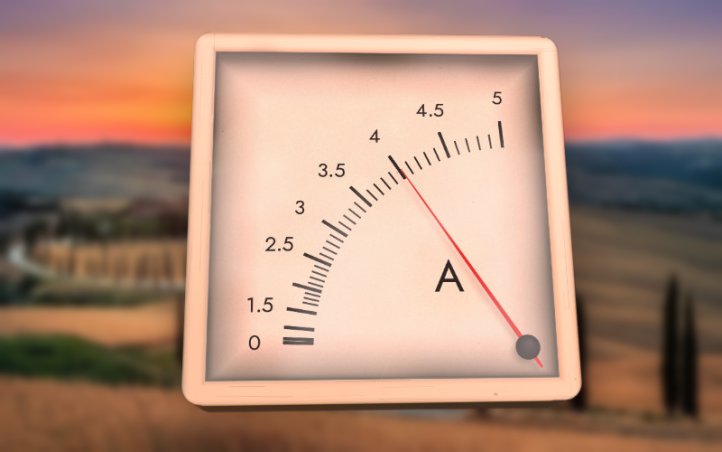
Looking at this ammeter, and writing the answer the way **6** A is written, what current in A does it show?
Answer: **4** A
